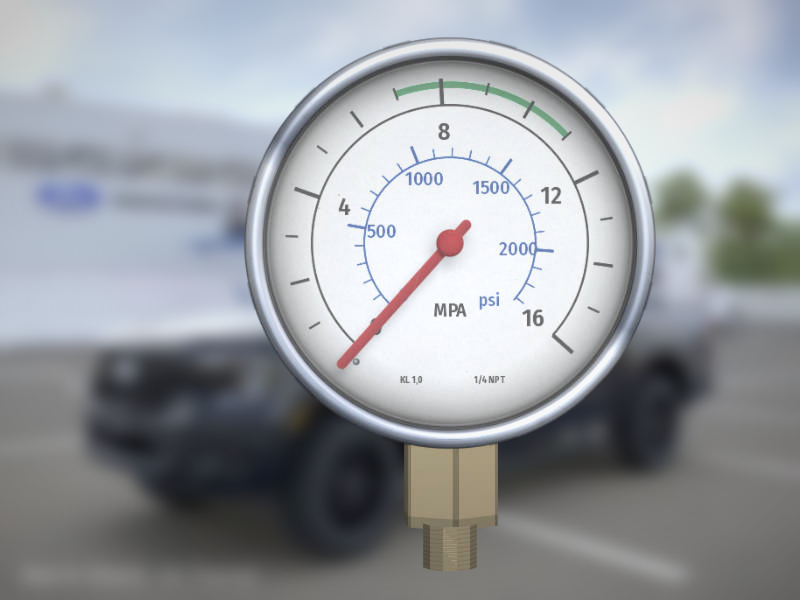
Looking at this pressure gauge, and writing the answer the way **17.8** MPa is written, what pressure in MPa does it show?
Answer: **0** MPa
